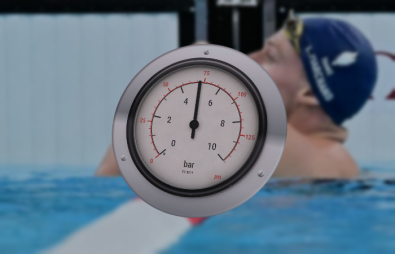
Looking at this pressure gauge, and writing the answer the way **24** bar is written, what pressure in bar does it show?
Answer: **5** bar
